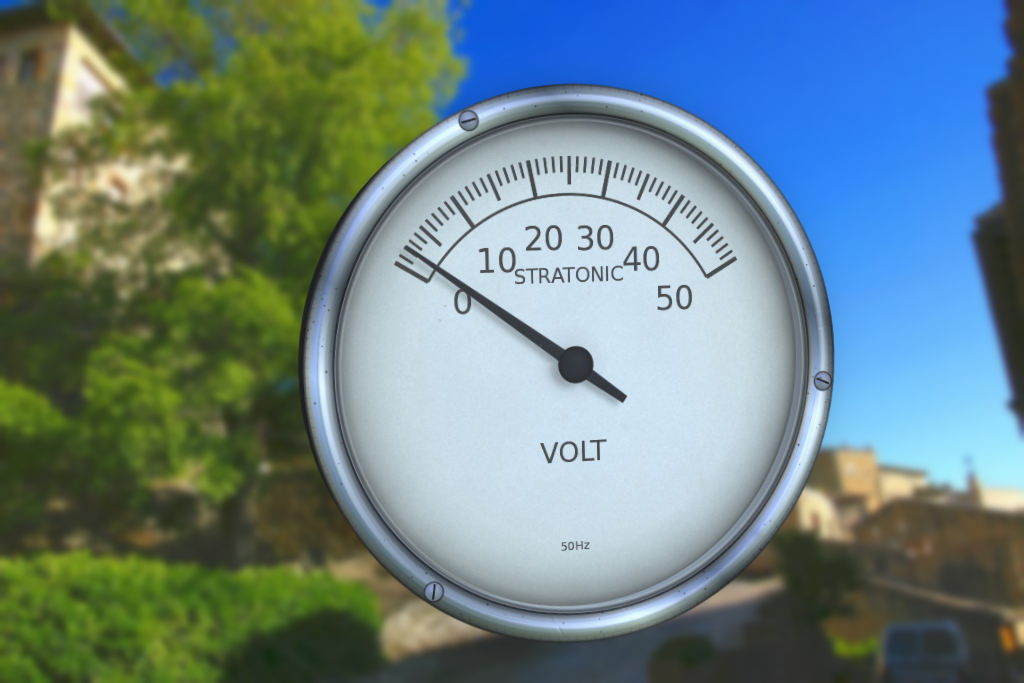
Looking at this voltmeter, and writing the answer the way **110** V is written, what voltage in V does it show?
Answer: **2** V
